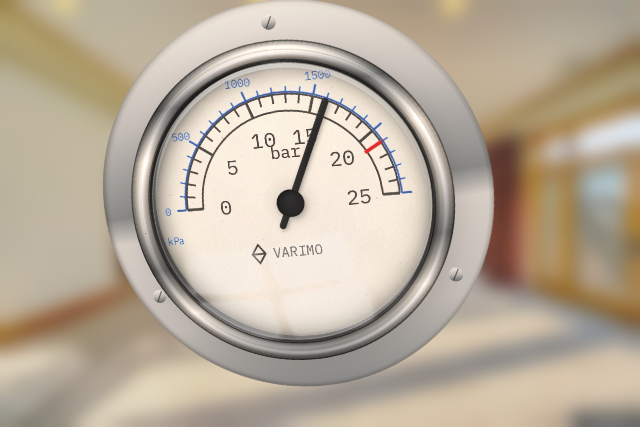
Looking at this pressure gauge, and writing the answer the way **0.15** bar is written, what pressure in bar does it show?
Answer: **16** bar
